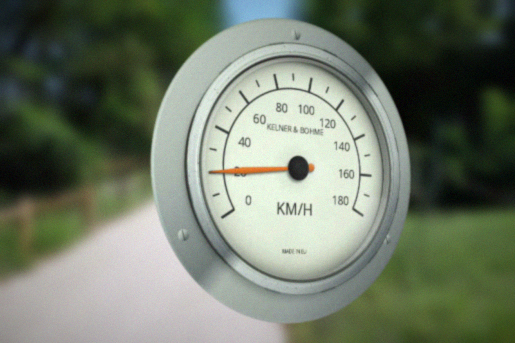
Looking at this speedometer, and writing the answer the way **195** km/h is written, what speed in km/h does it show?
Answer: **20** km/h
